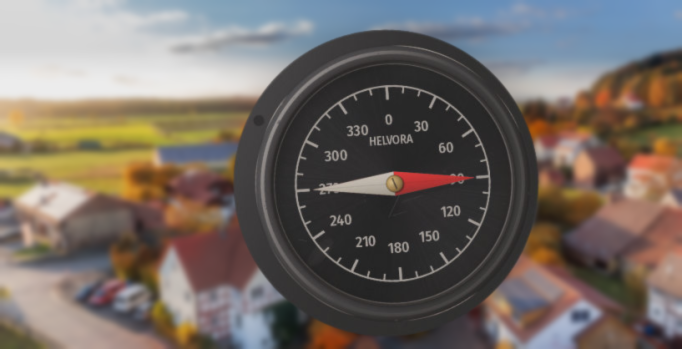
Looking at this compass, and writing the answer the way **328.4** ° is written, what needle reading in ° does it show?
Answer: **90** °
